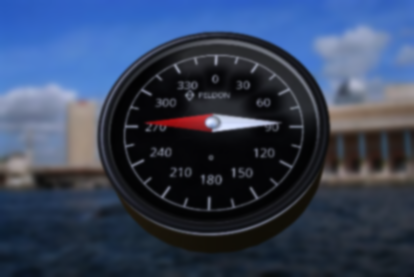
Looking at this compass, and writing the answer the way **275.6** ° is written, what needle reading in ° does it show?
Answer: **270** °
